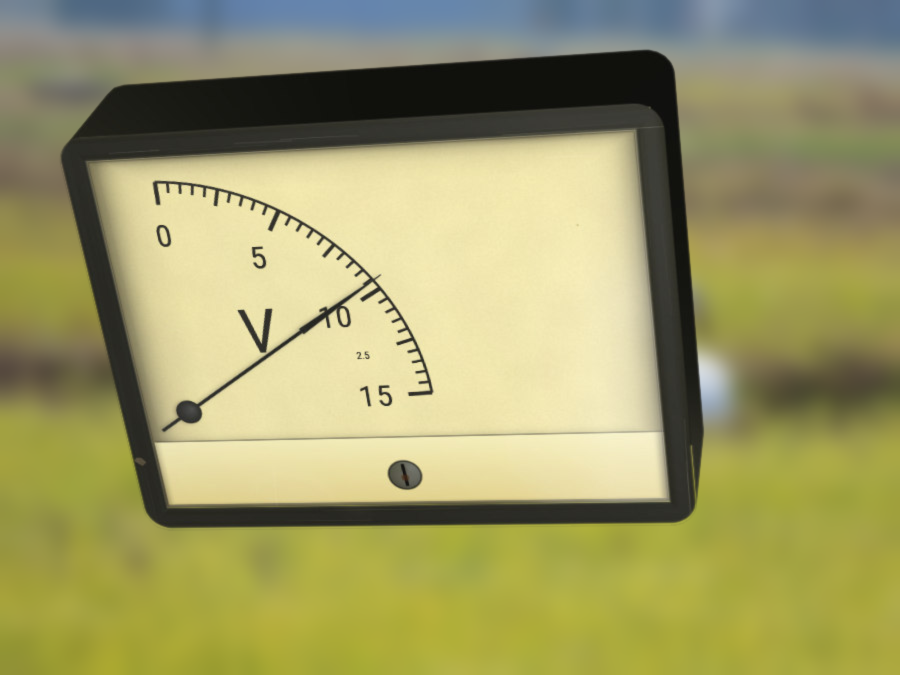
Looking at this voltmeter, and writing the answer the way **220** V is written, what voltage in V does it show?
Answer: **9.5** V
